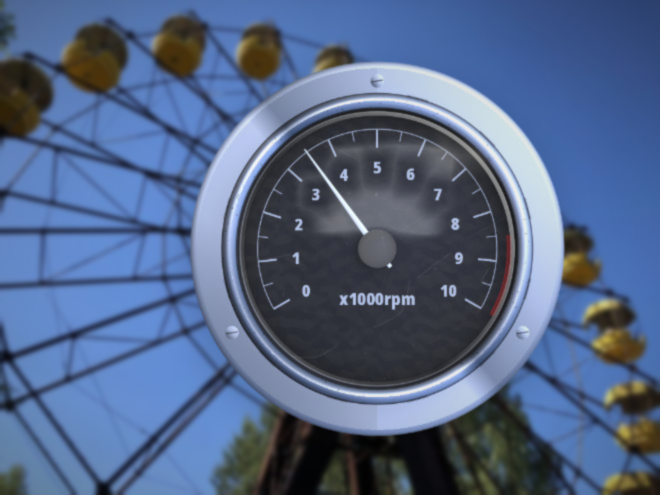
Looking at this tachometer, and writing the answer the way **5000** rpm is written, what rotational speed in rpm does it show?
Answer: **3500** rpm
